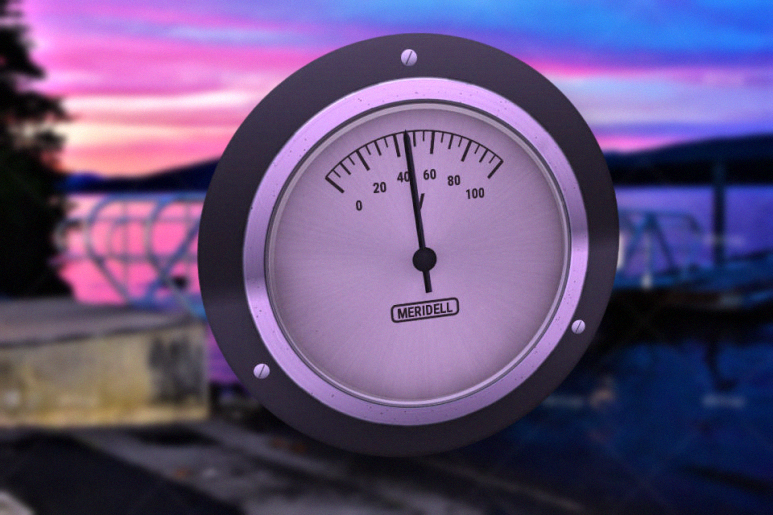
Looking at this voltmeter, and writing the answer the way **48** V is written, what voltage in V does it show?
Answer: **45** V
